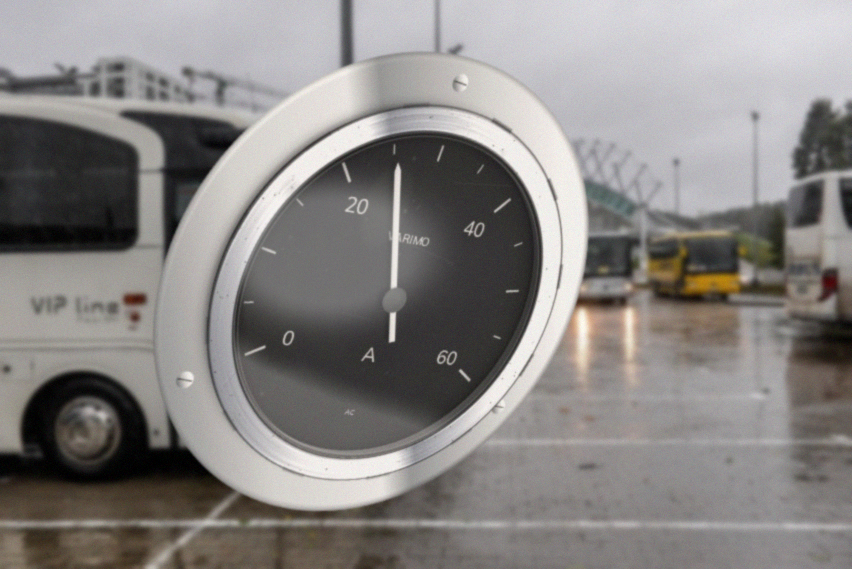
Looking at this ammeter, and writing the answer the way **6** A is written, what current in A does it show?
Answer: **25** A
